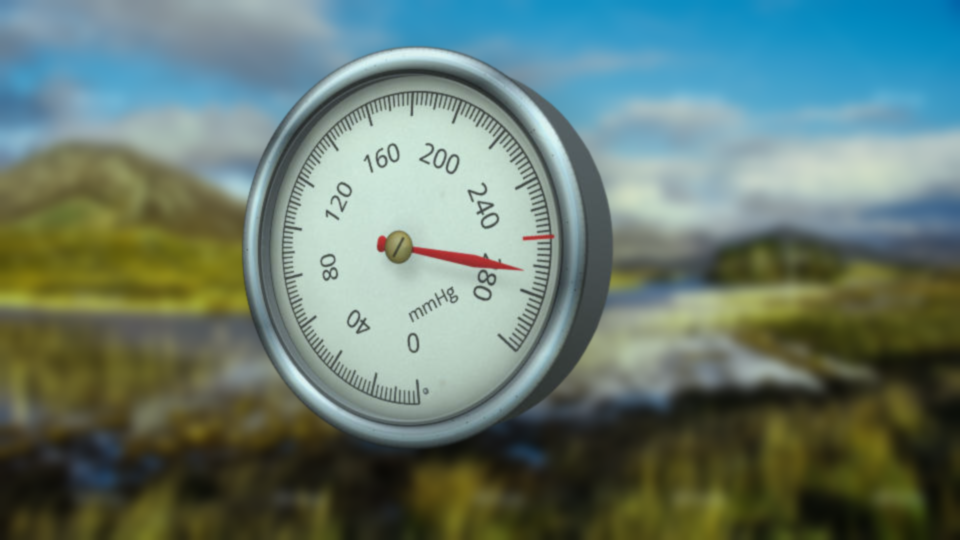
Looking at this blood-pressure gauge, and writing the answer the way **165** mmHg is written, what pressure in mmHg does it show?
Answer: **272** mmHg
